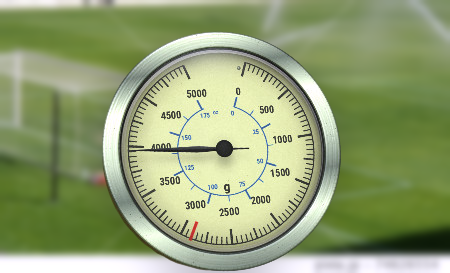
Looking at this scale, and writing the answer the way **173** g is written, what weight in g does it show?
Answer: **3950** g
